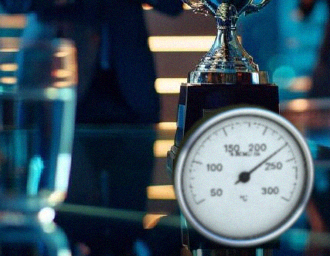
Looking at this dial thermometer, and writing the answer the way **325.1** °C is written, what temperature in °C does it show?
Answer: **230** °C
